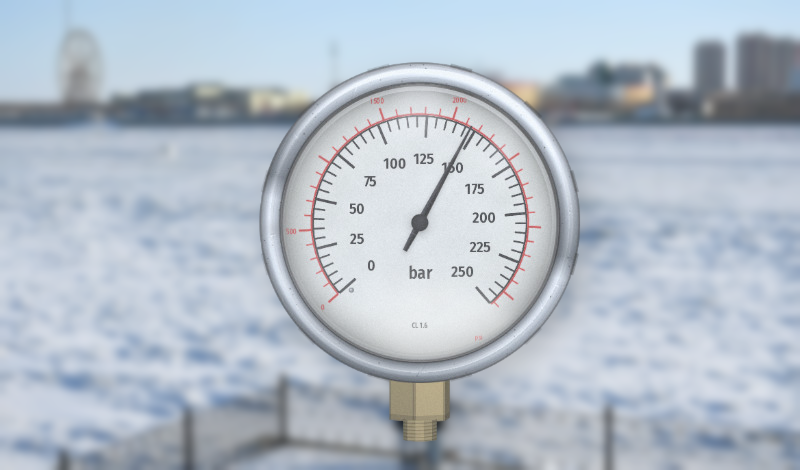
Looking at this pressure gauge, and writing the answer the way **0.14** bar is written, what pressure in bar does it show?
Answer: **147.5** bar
